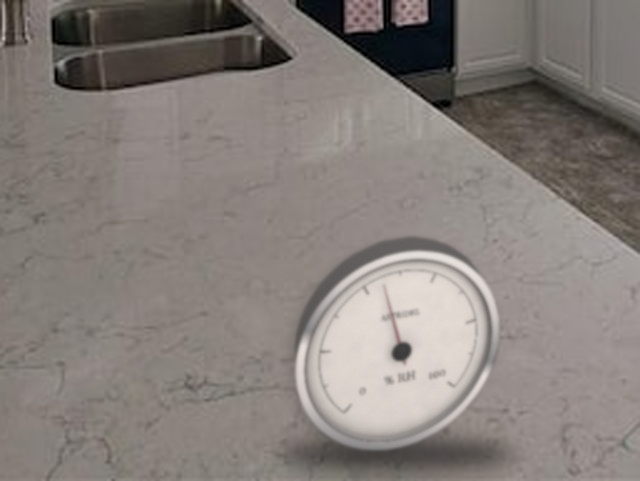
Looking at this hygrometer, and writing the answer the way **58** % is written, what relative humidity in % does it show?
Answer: **45** %
